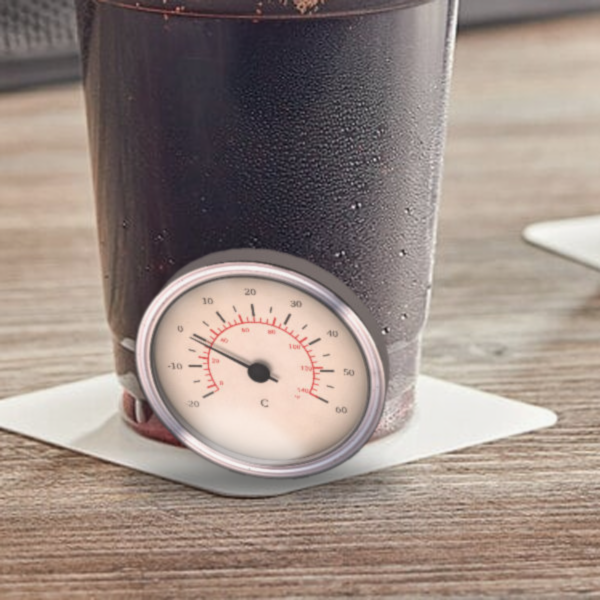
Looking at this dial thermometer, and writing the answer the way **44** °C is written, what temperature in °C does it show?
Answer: **0** °C
